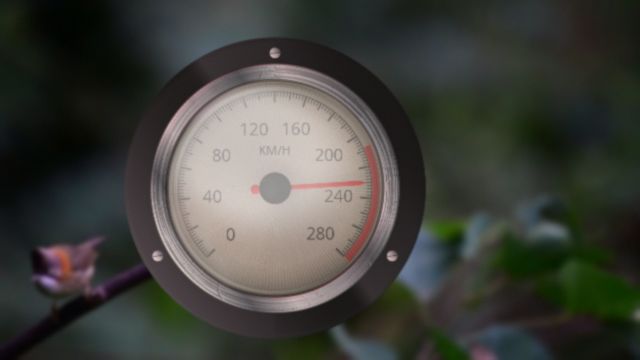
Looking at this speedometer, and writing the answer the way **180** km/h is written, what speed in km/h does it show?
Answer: **230** km/h
